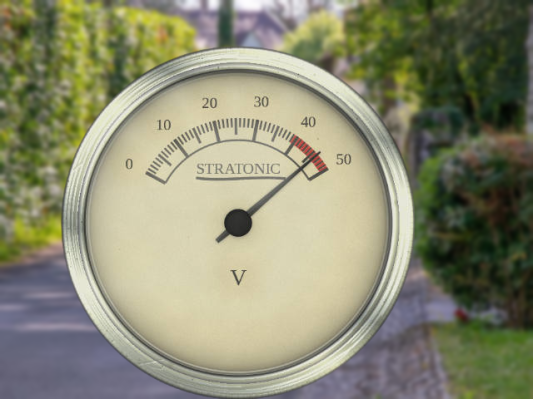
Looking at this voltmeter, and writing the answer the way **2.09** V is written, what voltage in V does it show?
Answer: **46** V
